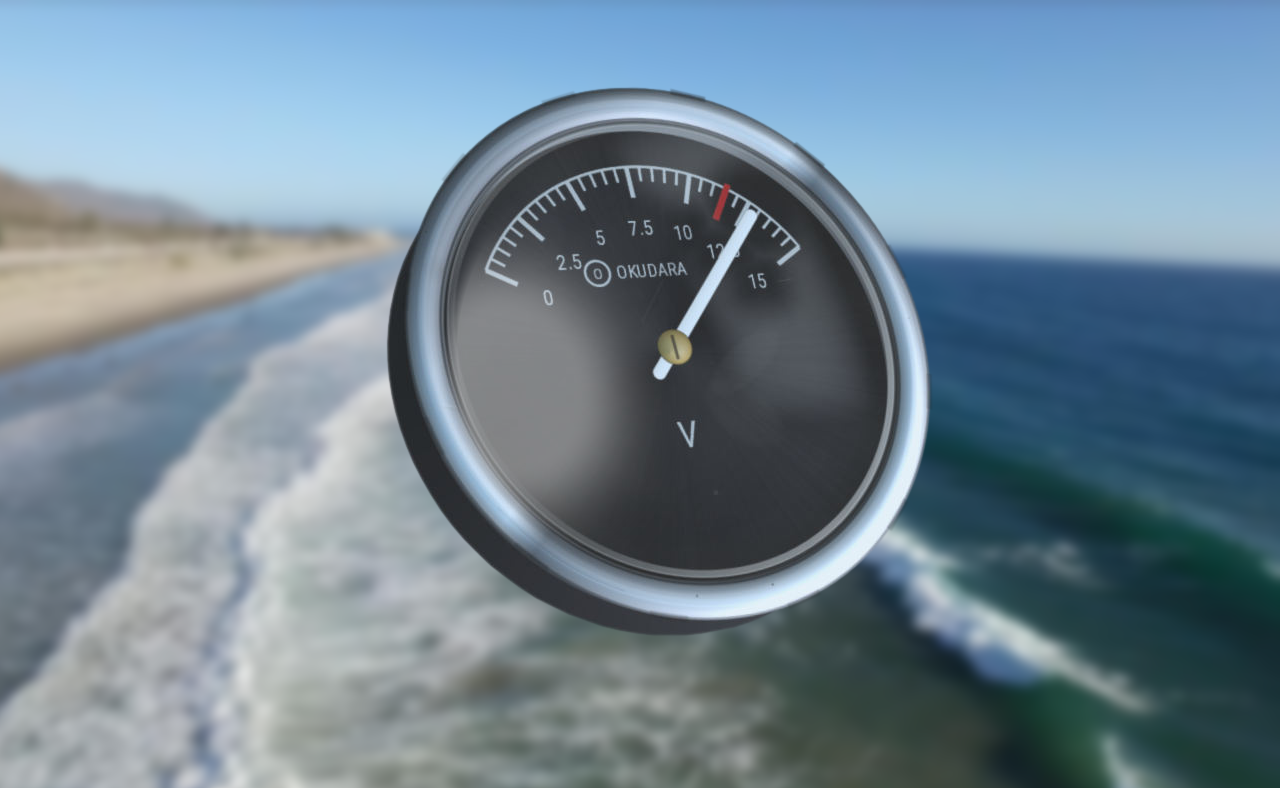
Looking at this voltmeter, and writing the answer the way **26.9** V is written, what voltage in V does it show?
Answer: **12.75** V
